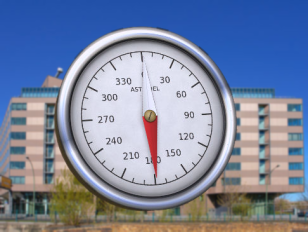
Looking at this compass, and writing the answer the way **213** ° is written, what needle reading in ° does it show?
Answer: **180** °
